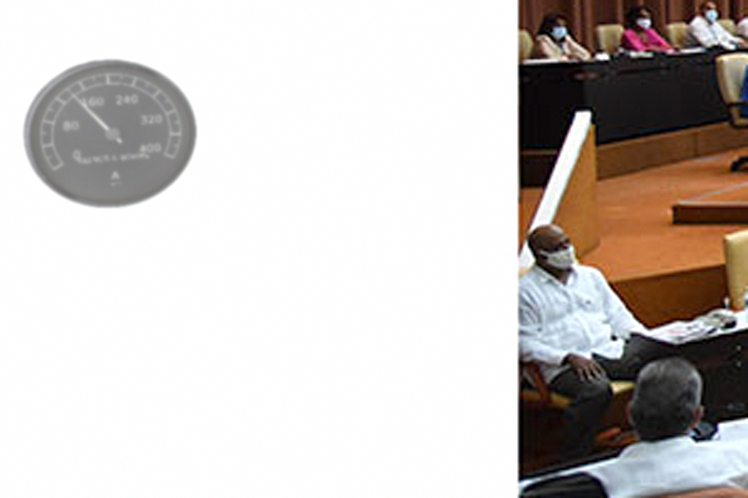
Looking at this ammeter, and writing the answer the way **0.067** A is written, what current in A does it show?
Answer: **140** A
